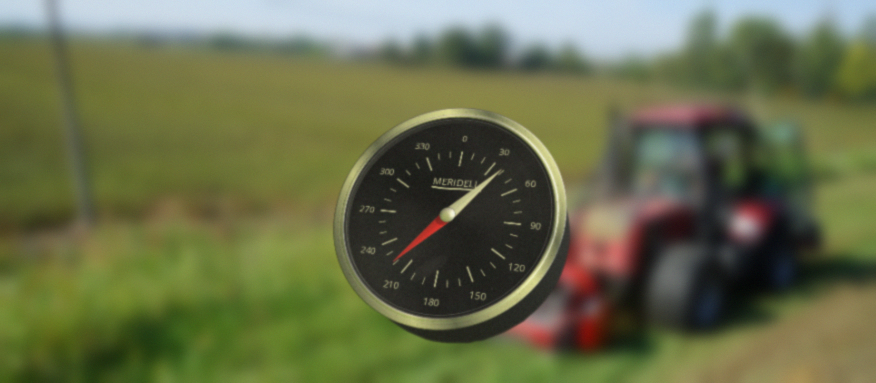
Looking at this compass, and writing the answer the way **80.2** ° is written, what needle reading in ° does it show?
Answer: **220** °
